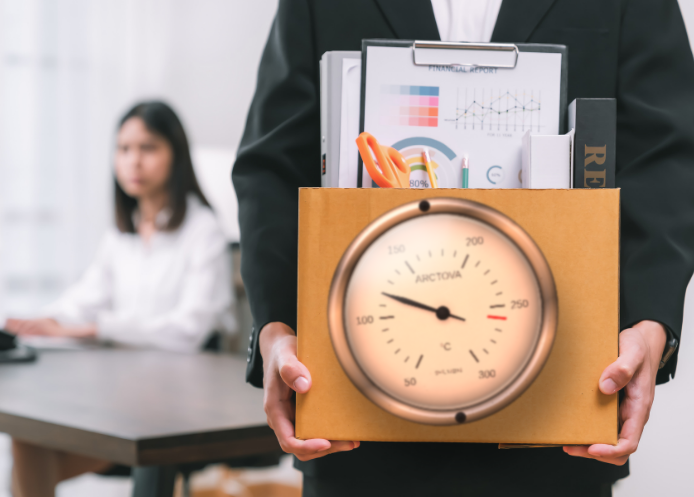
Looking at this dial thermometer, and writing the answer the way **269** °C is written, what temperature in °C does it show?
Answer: **120** °C
